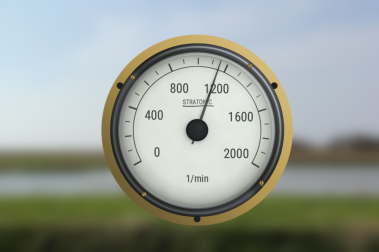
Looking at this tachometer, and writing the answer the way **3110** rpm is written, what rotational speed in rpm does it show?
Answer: **1150** rpm
